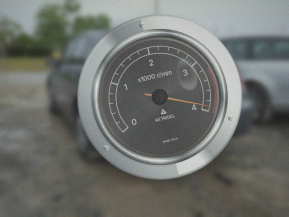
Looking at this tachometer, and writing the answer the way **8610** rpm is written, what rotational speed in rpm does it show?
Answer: **3900** rpm
